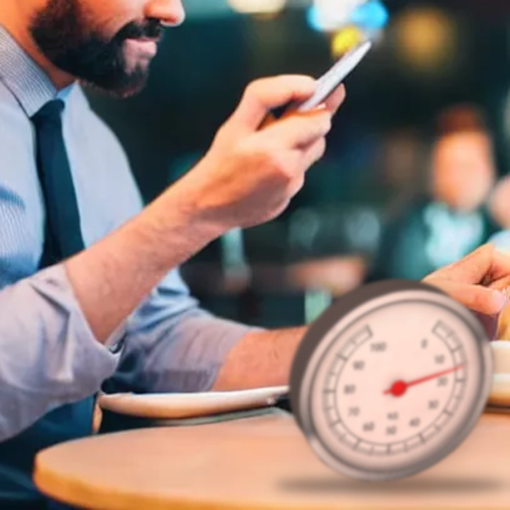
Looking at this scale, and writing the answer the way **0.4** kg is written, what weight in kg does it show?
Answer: **15** kg
